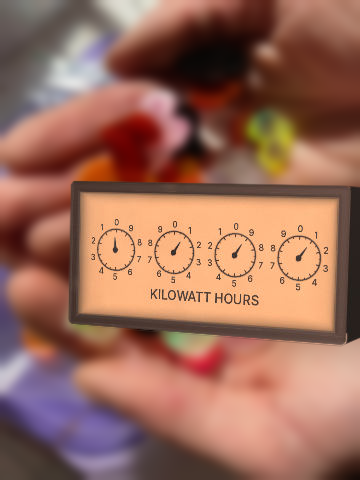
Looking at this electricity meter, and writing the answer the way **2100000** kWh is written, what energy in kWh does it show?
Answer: **91** kWh
